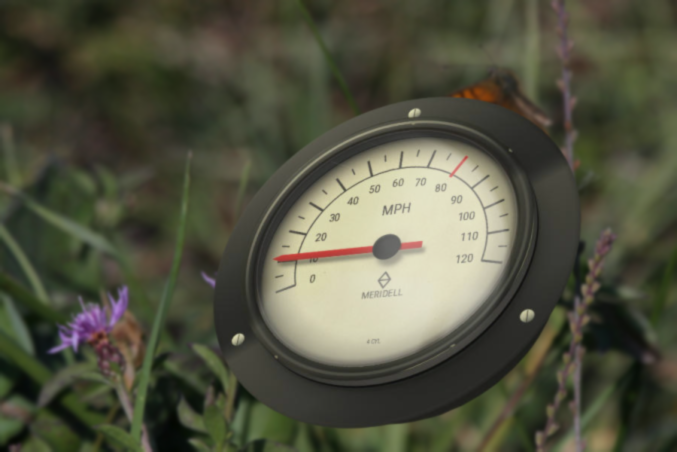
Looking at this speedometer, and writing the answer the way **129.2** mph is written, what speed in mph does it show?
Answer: **10** mph
